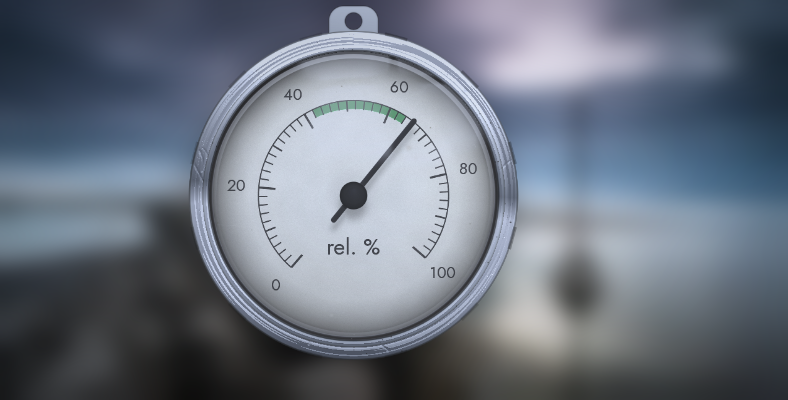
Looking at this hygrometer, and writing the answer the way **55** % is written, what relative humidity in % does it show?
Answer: **66** %
